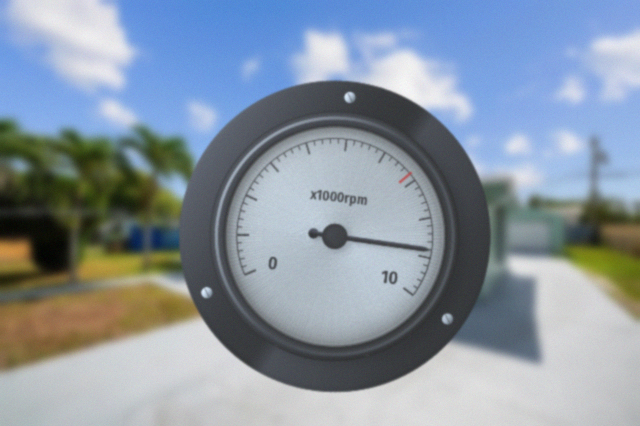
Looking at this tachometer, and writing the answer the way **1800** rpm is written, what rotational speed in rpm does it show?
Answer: **8800** rpm
